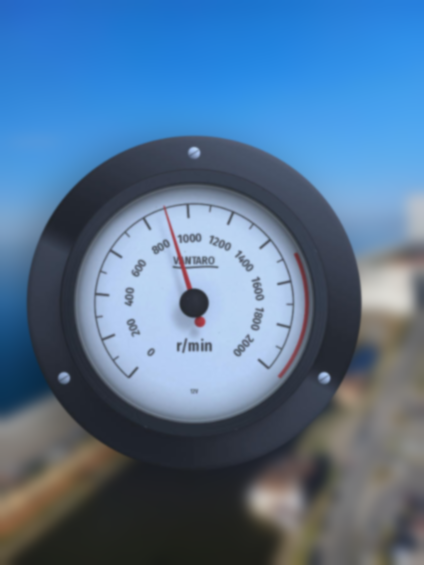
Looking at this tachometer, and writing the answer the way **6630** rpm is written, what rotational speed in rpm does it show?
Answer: **900** rpm
